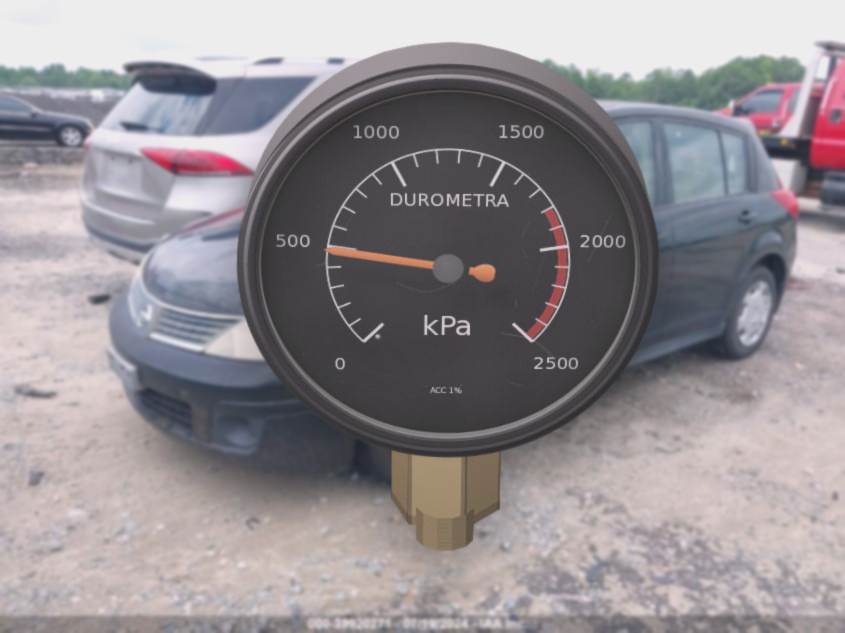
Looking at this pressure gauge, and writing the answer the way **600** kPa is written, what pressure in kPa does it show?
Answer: **500** kPa
